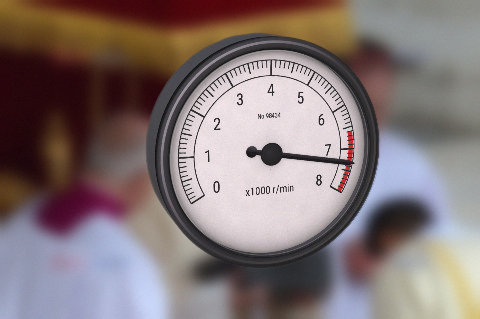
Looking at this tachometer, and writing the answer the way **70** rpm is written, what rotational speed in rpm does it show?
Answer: **7300** rpm
